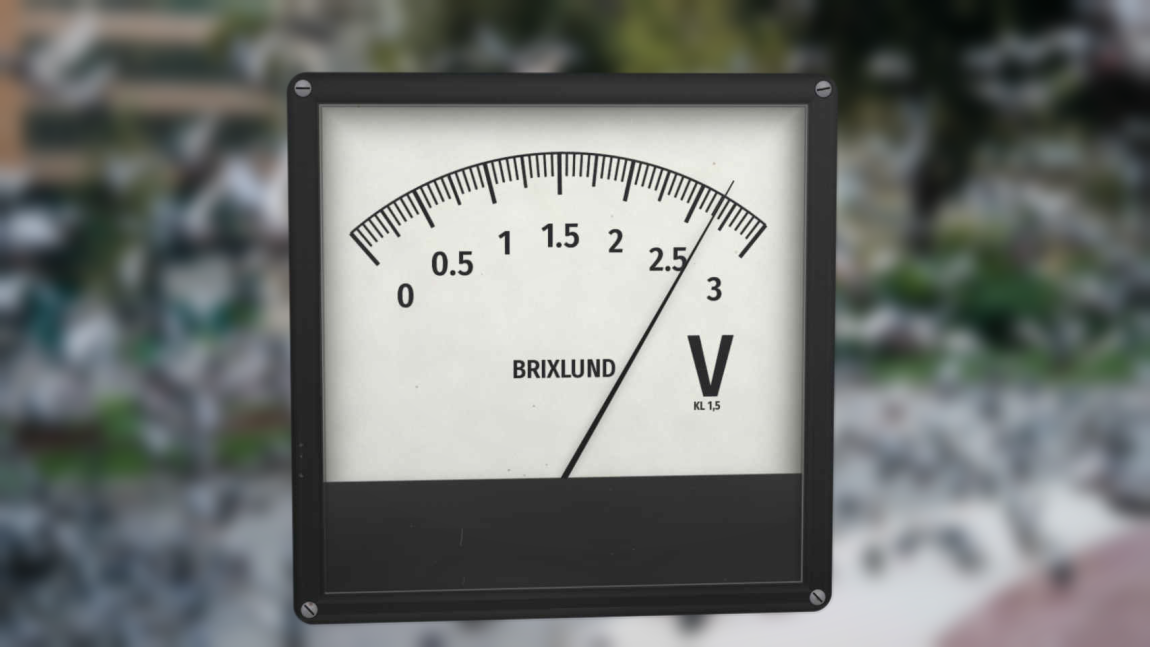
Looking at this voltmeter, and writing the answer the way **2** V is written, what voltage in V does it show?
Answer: **2.65** V
